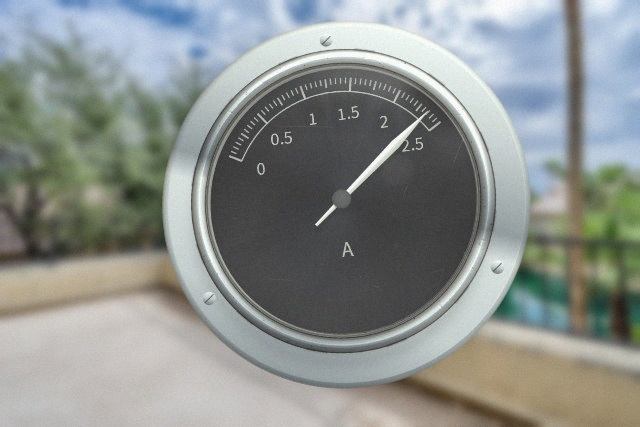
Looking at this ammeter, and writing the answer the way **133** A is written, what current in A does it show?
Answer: **2.35** A
